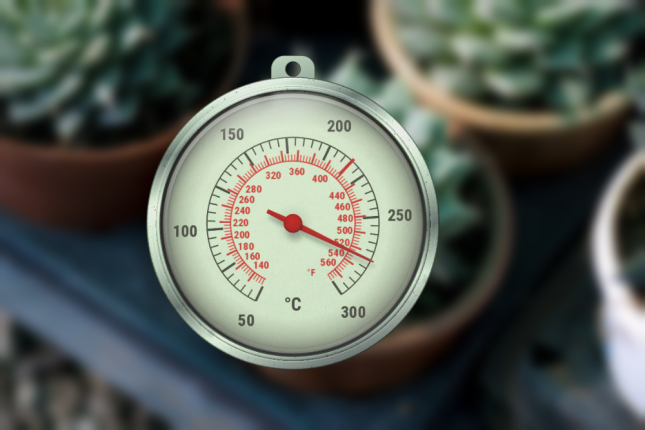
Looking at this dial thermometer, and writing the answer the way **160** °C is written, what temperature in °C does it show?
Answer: **275** °C
